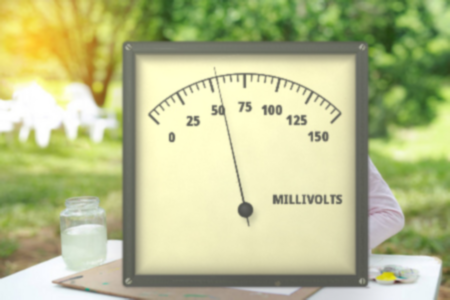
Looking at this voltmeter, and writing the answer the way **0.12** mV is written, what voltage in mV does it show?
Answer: **55** mV
